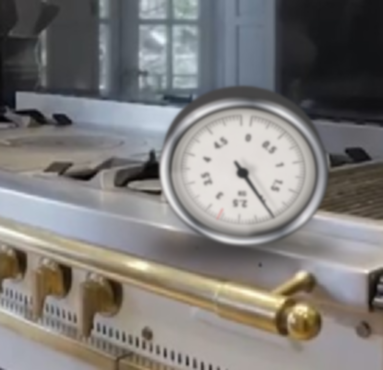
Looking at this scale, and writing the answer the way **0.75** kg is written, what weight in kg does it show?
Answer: **2** kg
